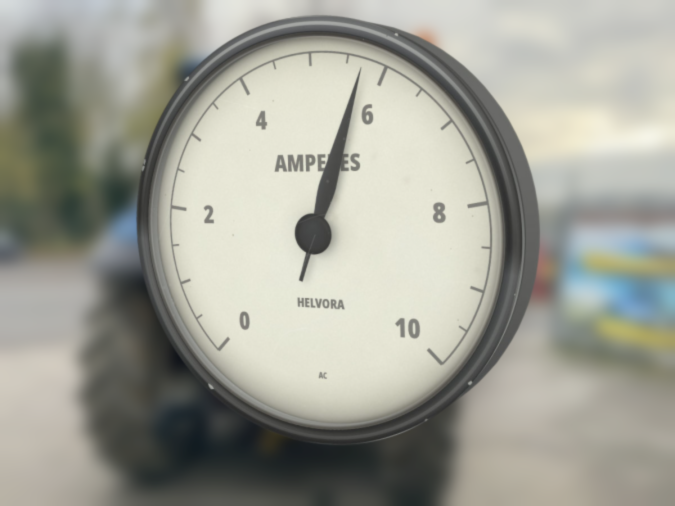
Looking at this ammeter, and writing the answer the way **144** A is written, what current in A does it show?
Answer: **5.75** A
